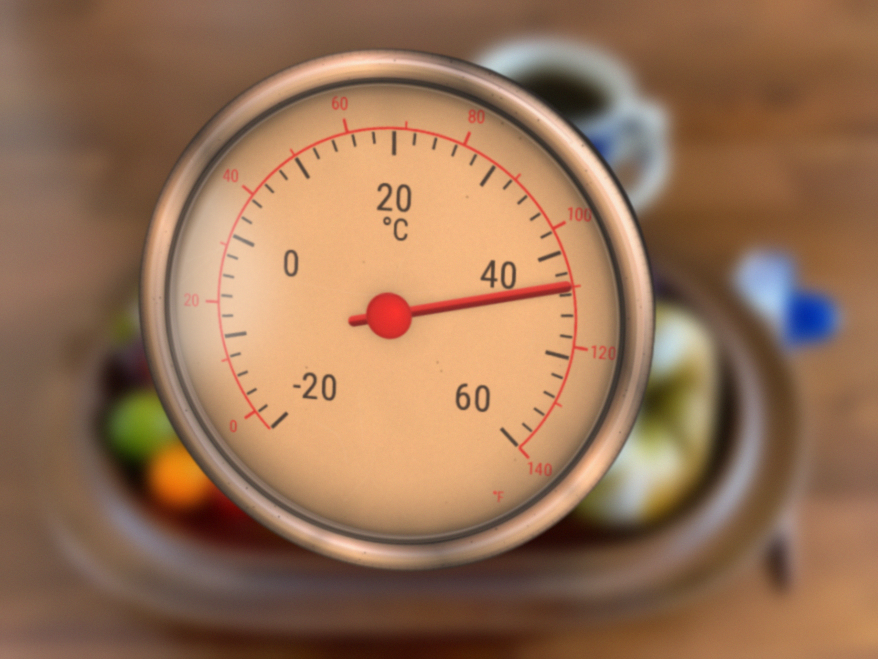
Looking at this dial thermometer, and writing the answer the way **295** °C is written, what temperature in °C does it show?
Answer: **43** °C
